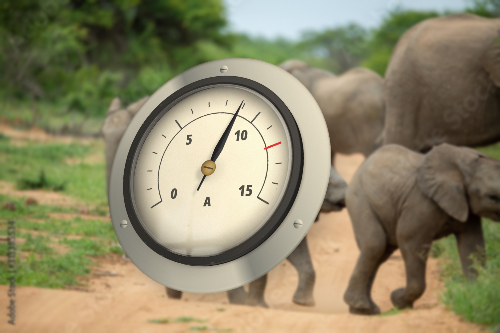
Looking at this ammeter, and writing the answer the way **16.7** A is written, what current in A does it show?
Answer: **9** A
